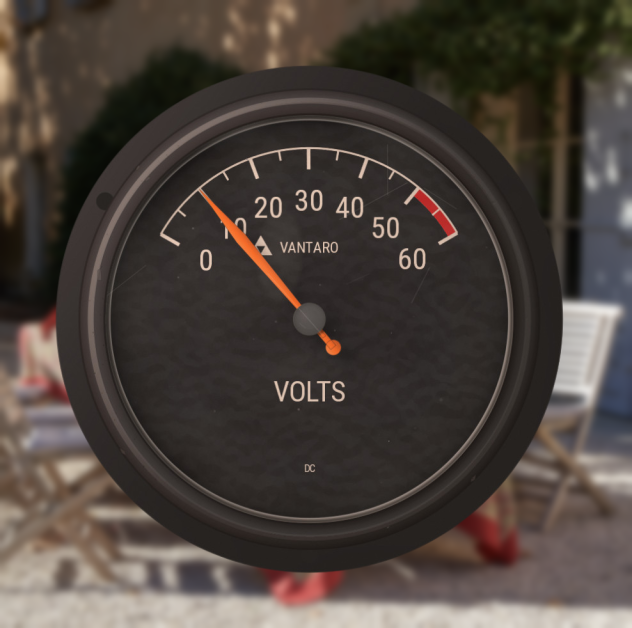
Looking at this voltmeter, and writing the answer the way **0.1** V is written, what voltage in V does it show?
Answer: **10** V
